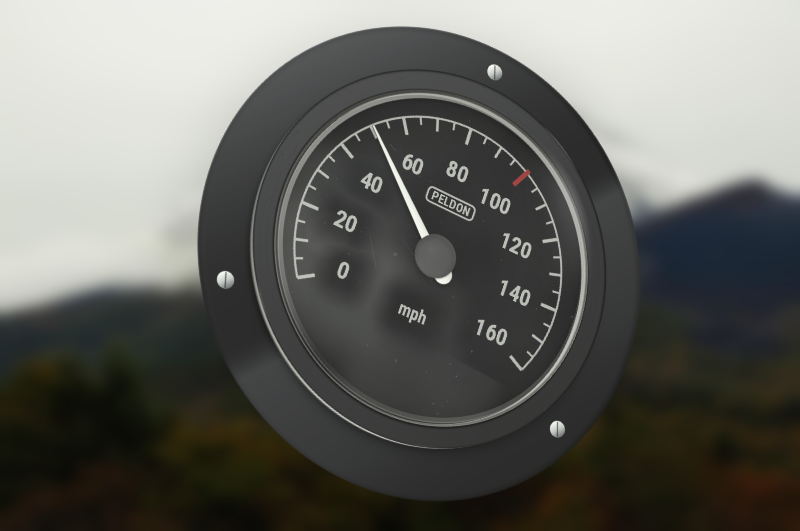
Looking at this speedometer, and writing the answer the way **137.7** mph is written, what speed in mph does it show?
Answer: **50** mph
